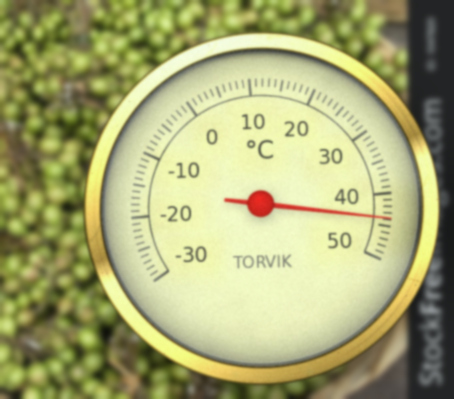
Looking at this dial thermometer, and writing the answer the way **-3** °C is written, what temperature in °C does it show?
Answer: **44** °C
